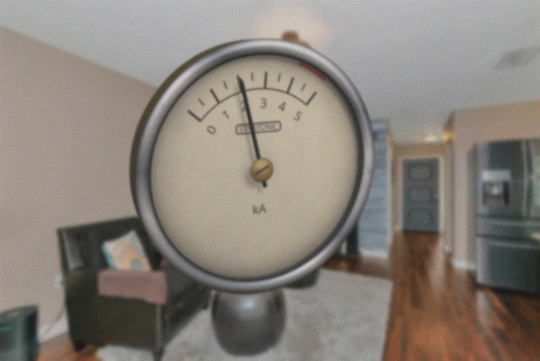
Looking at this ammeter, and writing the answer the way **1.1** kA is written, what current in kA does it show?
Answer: **2** kA
